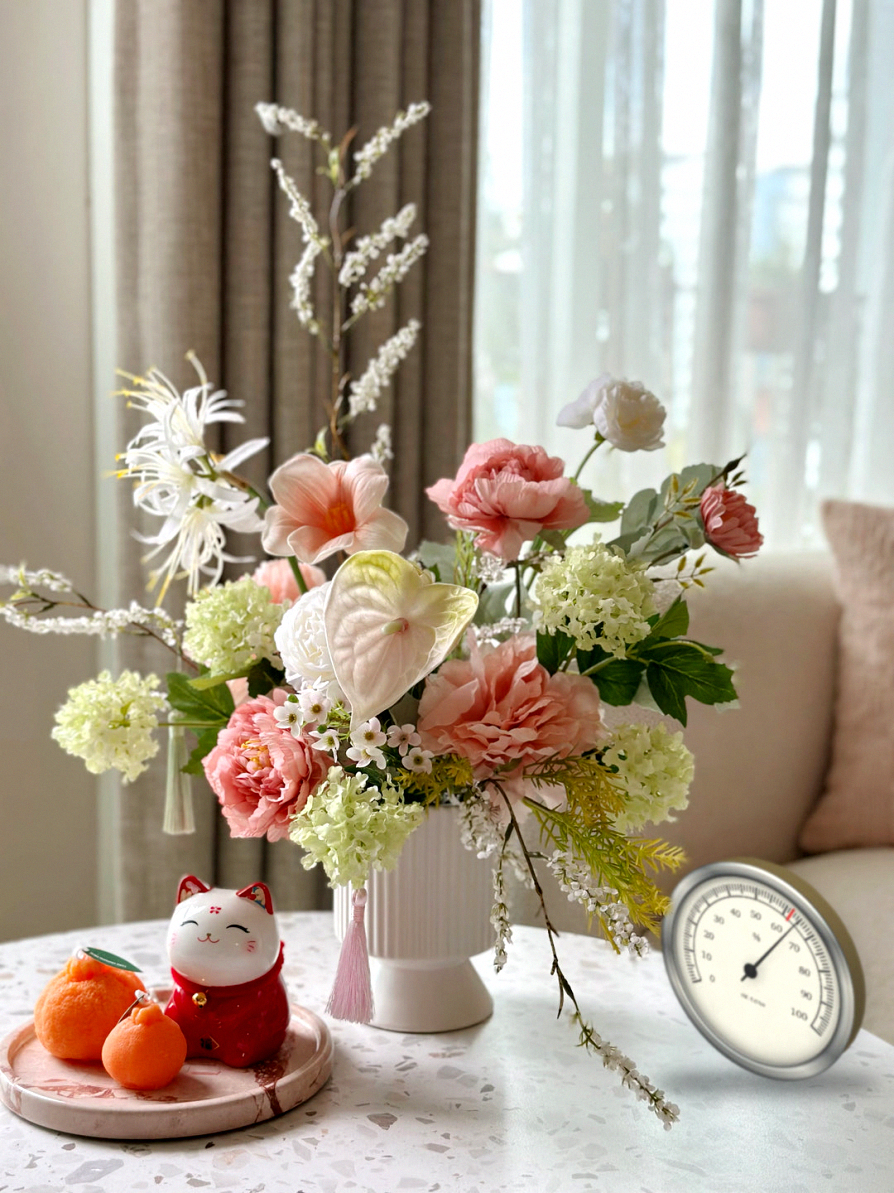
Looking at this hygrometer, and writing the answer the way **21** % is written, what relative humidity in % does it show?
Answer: **65** %
